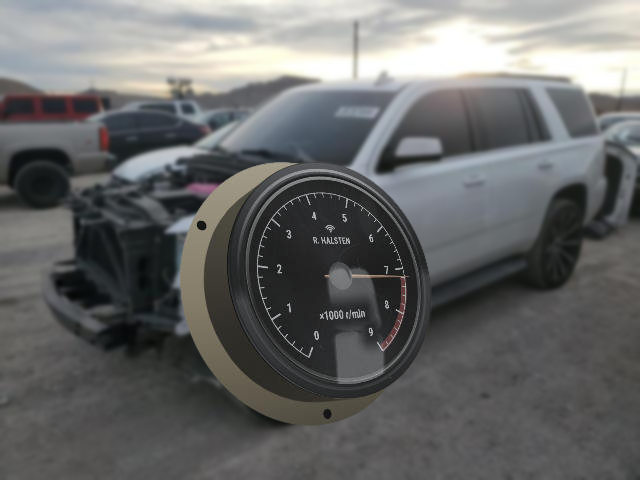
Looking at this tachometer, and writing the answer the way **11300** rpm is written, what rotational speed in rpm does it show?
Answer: **7200** rpm
